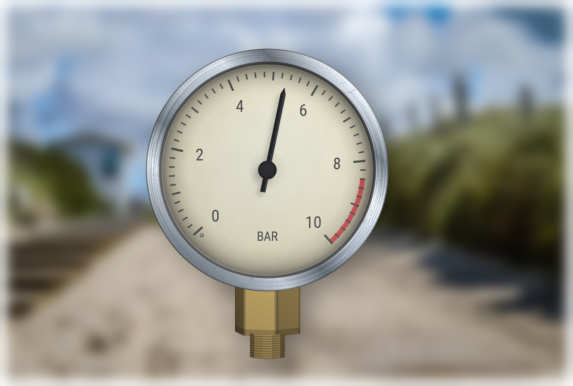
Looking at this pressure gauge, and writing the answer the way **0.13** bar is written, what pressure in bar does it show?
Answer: **5.3** bar
